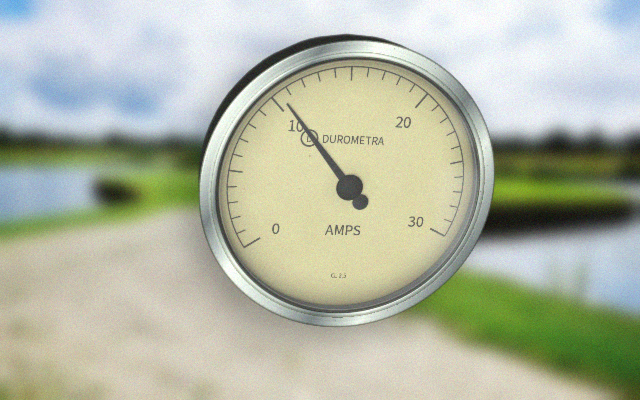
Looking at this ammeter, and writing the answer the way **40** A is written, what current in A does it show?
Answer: **10.5** A
